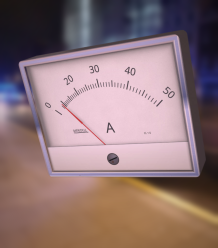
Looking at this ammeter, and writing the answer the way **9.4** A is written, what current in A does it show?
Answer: **10** A
